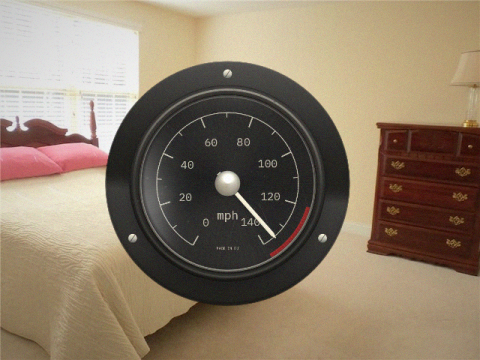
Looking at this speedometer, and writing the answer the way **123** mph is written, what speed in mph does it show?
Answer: **135** mph
